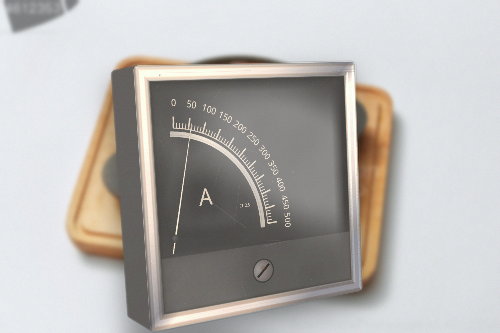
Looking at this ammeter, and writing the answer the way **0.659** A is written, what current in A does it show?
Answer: **50** A
